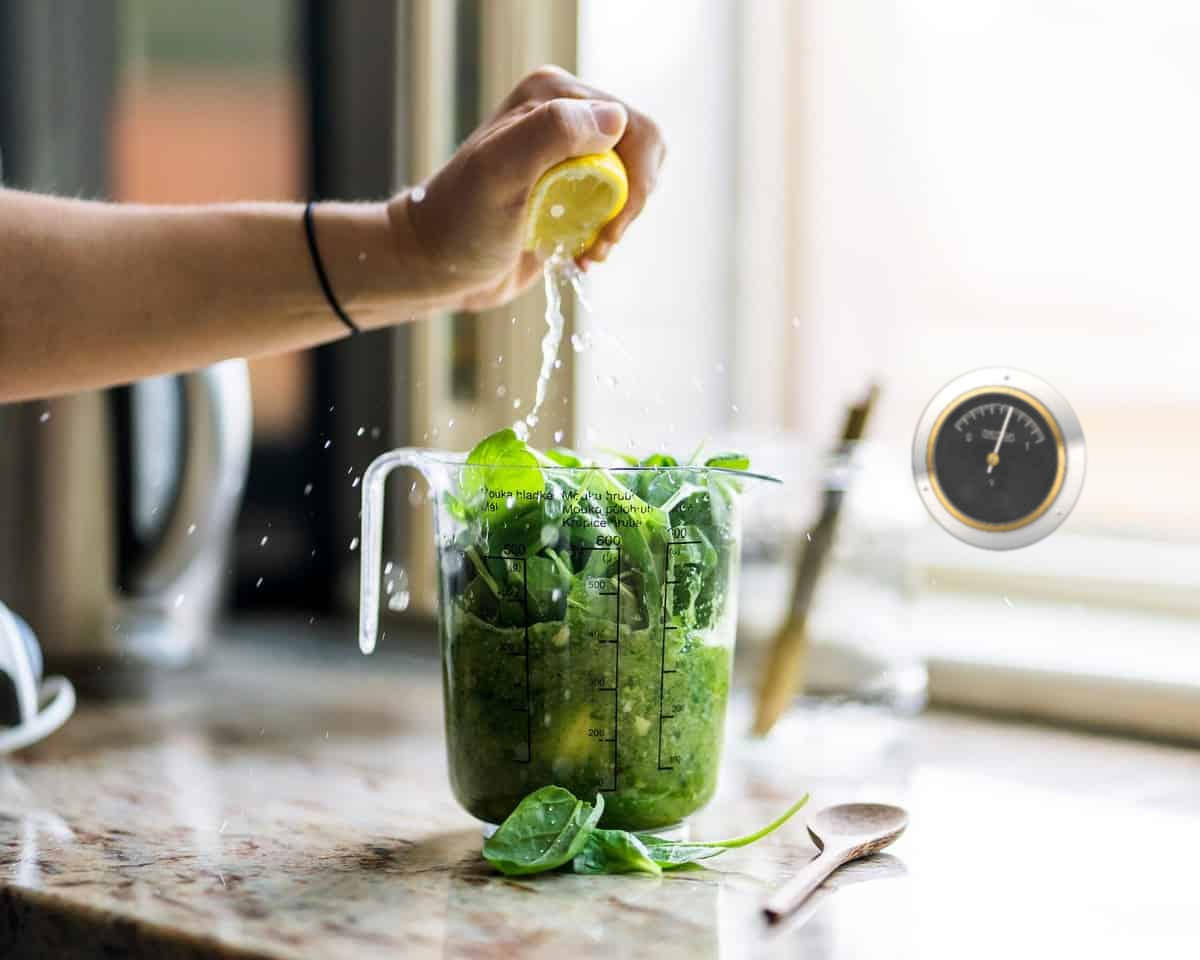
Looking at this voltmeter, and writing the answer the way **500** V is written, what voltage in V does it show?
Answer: **0.6** V
